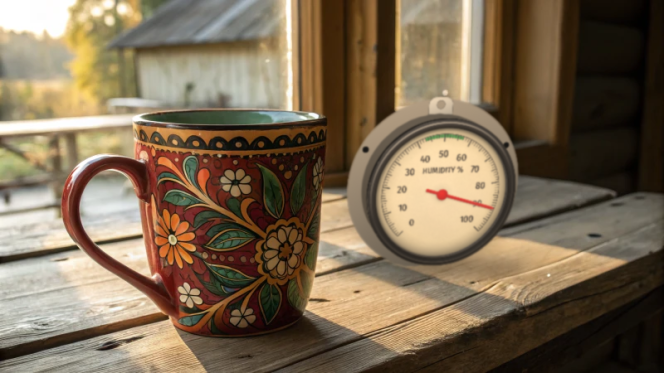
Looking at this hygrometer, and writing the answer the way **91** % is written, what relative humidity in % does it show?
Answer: **90** %
